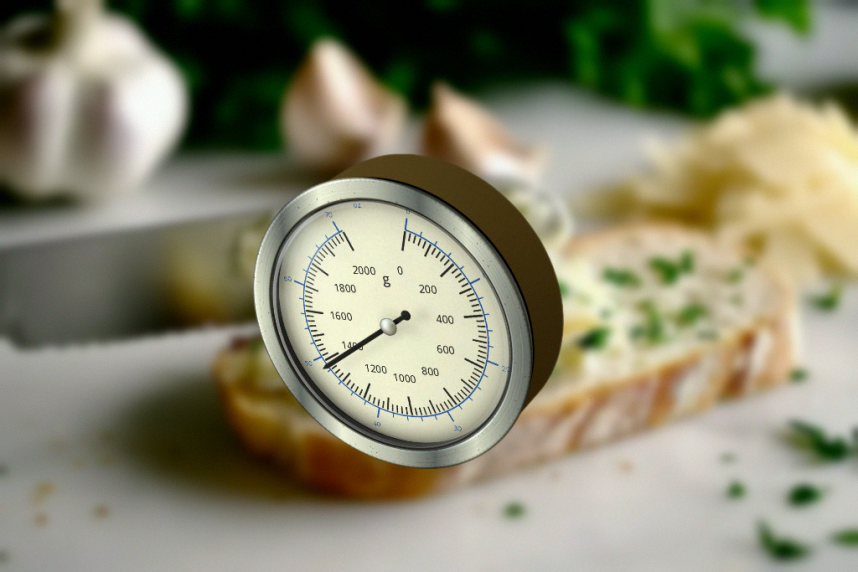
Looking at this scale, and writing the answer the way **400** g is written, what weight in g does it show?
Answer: **1380** g
